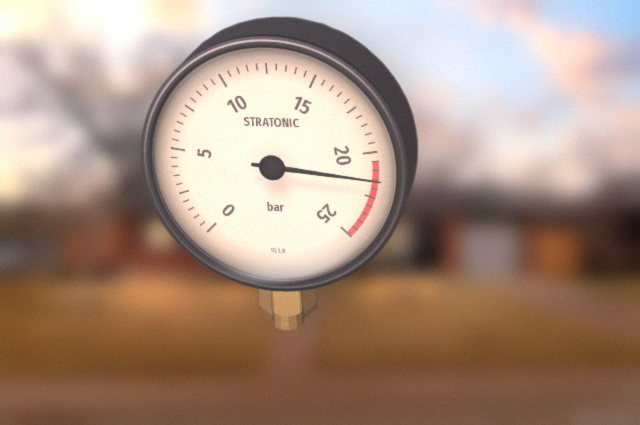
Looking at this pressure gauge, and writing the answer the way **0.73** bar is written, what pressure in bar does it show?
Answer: **21.5** bar
